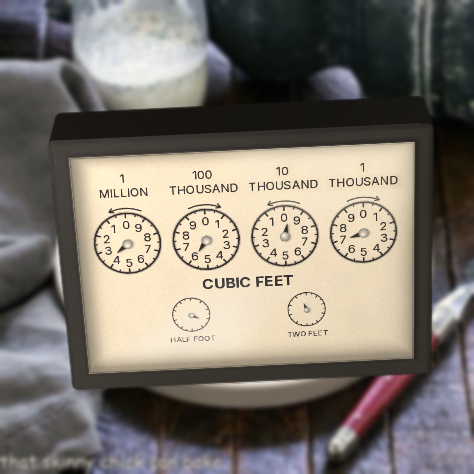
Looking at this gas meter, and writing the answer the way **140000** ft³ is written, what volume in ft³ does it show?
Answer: **359700** ft³
